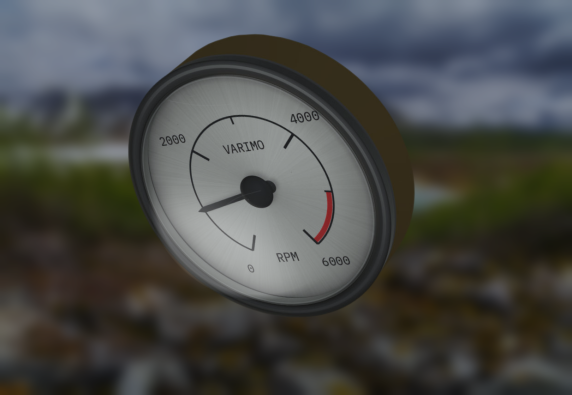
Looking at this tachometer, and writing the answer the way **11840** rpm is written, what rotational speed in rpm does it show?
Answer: **1000** rpm
